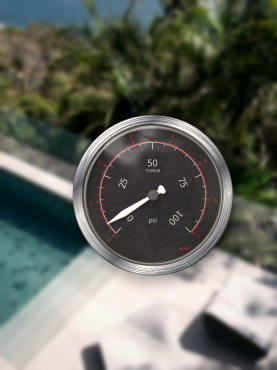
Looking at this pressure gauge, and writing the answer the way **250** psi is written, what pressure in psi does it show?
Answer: **5** psi
